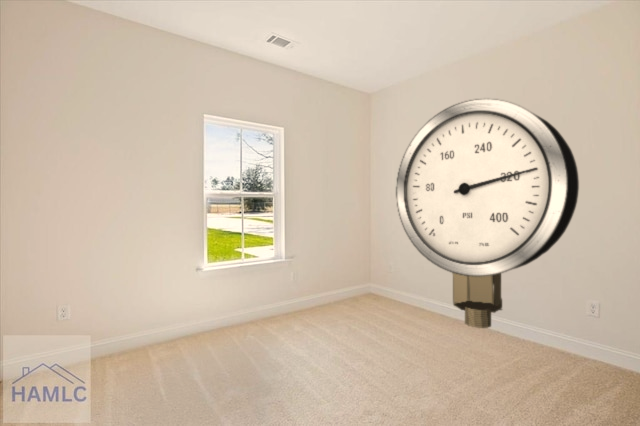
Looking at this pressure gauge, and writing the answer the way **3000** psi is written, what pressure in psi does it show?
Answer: **320** psi
